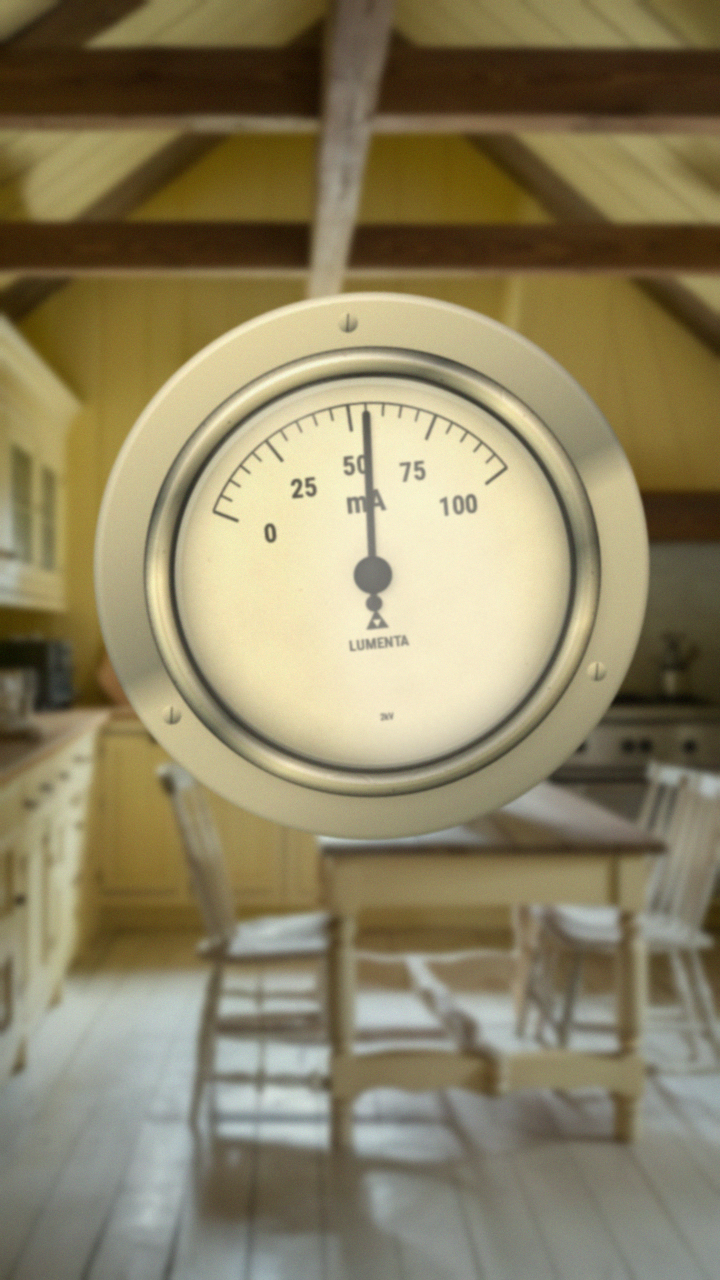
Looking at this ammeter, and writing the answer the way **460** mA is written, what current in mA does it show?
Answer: **55** mA
